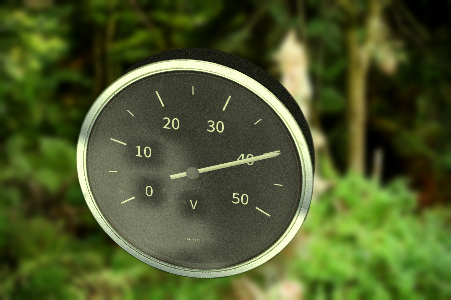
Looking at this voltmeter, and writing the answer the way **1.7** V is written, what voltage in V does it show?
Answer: **40** V
